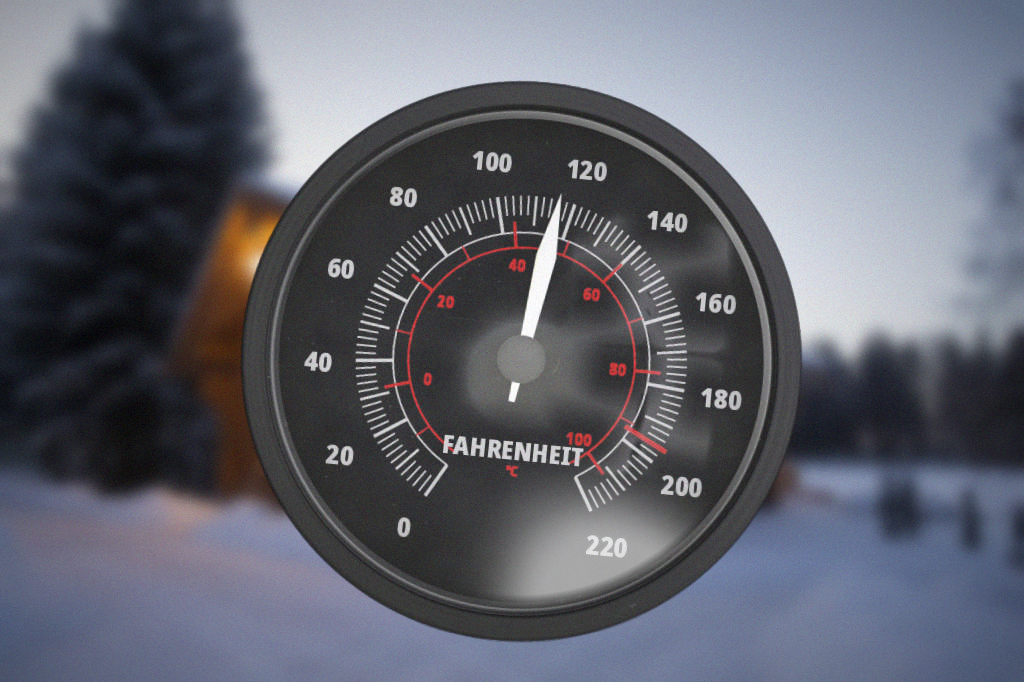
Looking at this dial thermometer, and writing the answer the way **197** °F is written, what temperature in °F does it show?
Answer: **116** °F
